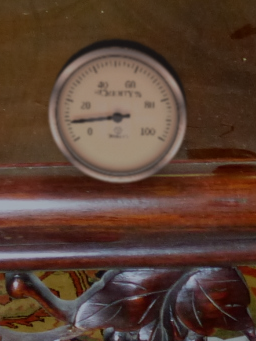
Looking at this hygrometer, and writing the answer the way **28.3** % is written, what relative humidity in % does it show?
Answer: **10** %
